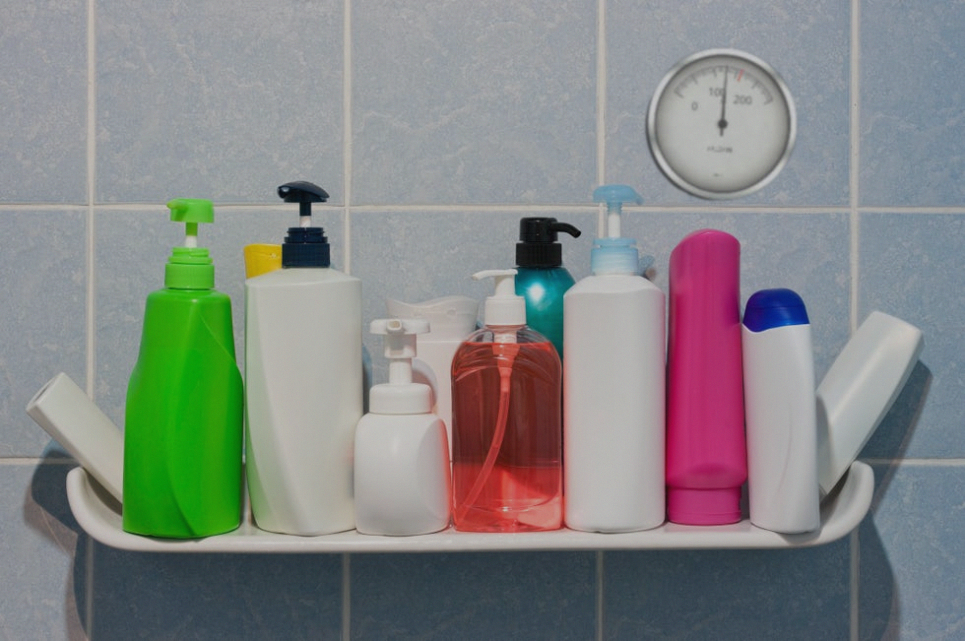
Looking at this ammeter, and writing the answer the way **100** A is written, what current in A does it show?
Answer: **125** A
